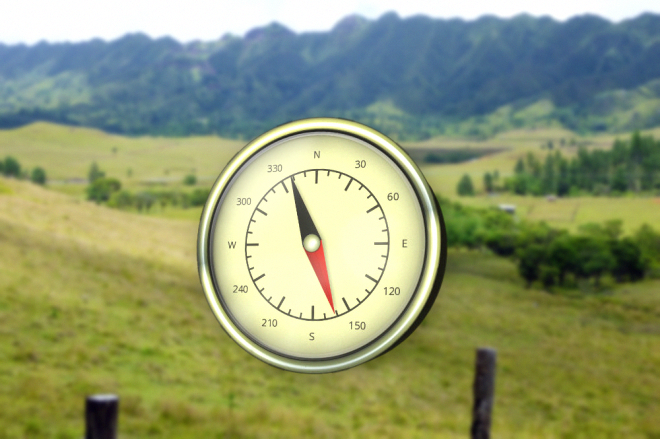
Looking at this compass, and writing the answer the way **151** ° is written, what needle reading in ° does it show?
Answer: **160** °
